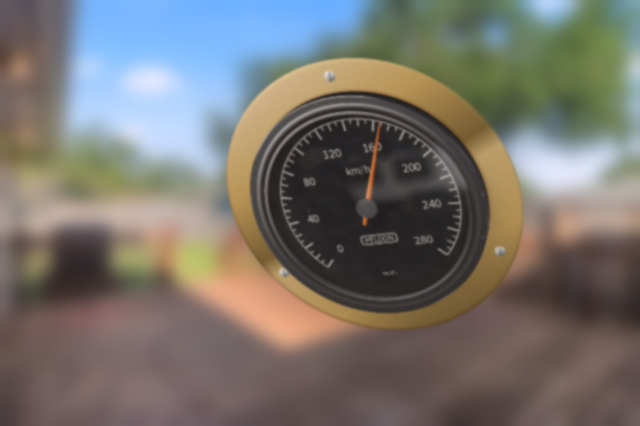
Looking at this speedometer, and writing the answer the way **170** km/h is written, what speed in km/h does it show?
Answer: **165** km/h
